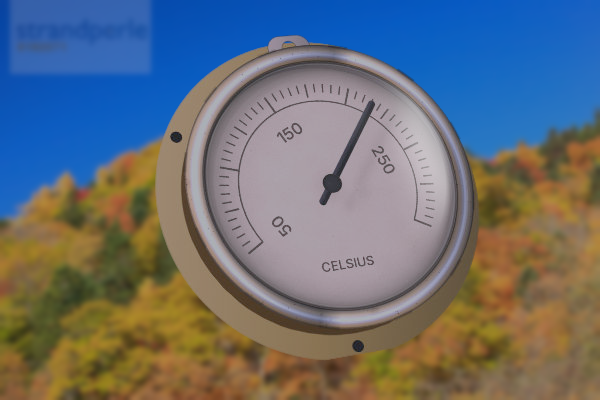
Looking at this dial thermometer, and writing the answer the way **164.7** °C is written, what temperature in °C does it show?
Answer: **215** °C
